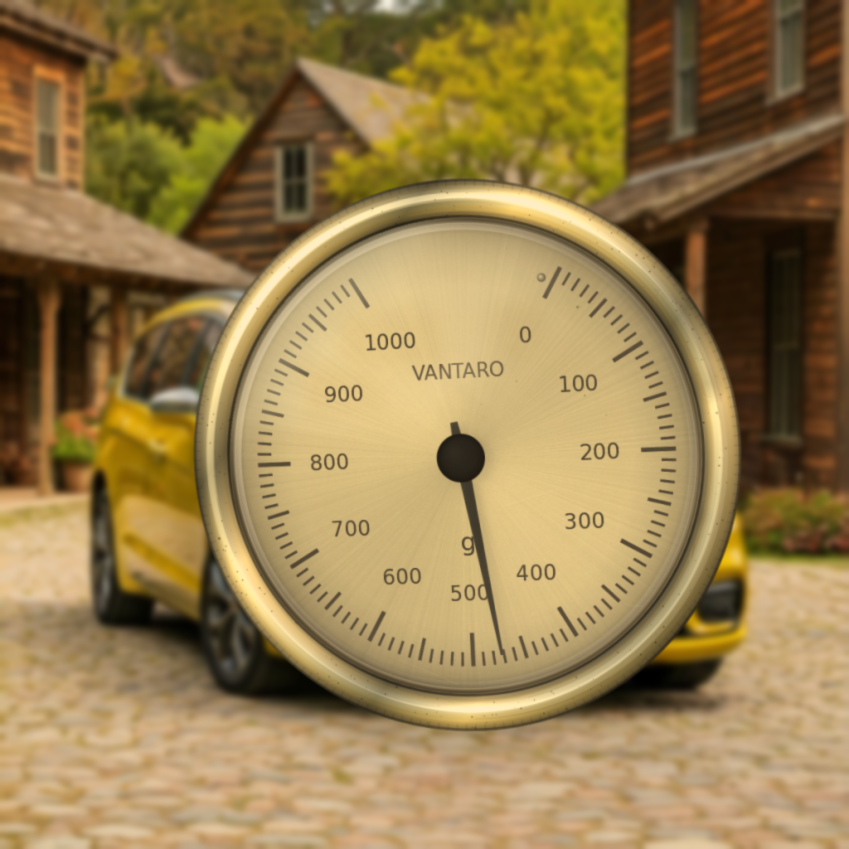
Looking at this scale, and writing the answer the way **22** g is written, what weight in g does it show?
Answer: **470** g
